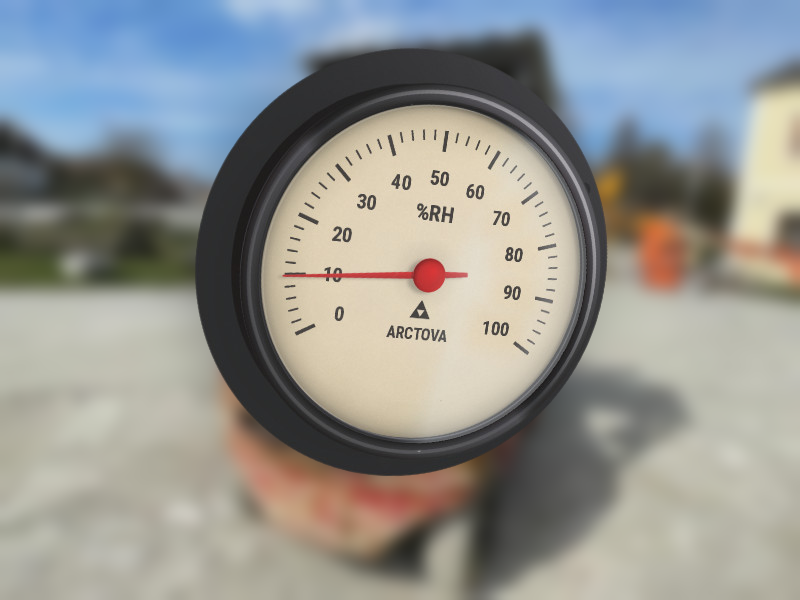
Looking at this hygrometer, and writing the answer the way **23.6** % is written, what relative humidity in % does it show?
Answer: **10** %
